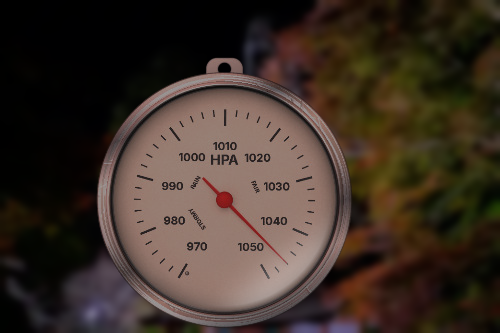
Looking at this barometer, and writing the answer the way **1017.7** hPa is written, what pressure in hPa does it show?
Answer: **1046** hPa
